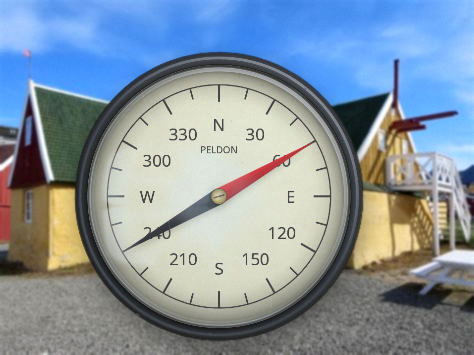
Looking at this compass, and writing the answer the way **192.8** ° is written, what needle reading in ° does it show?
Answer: **60** °
